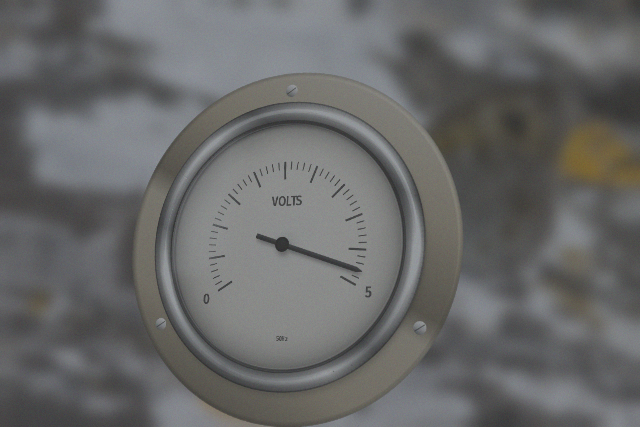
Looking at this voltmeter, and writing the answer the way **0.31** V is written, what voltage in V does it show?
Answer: **4.8** V
